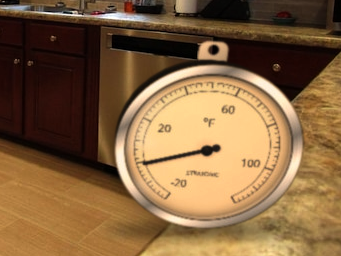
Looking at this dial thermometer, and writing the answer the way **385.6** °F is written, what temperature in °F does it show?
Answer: **0** °F
